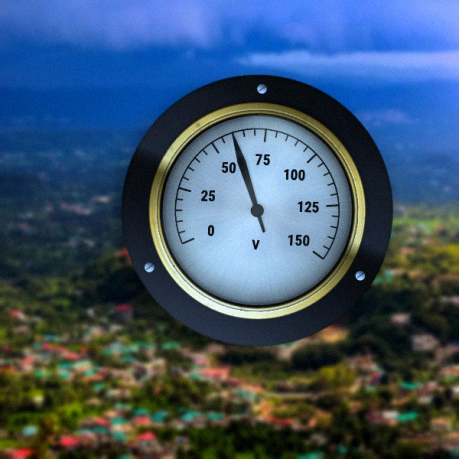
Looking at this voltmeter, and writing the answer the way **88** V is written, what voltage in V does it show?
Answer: **60** V
